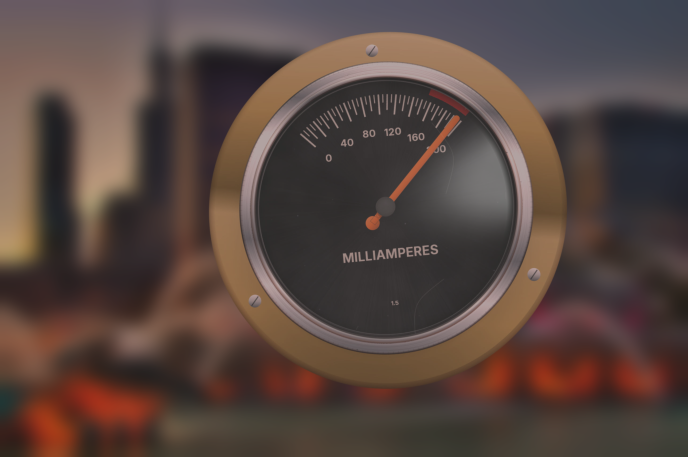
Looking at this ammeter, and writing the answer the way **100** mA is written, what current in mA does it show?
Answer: **195** mA
